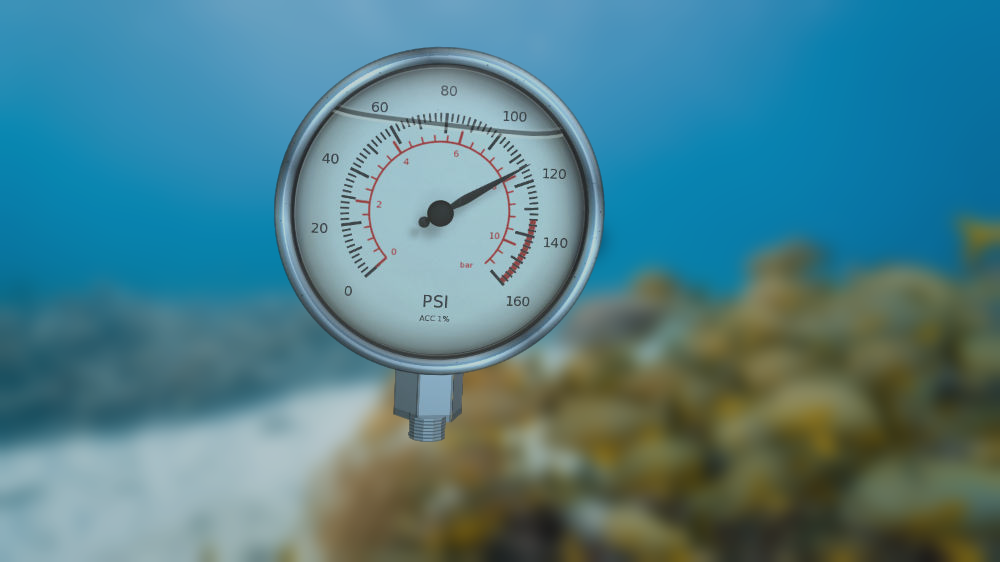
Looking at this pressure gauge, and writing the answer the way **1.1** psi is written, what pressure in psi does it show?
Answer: **114** psi
